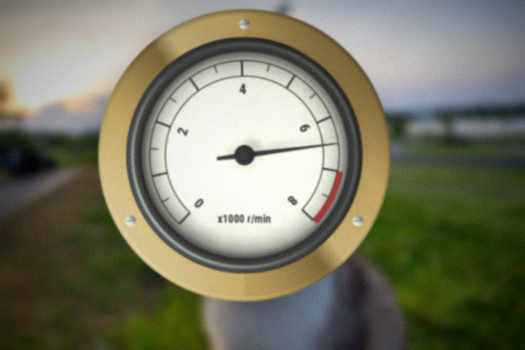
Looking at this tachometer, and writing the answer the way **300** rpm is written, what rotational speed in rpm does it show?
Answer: **6500** rpm
